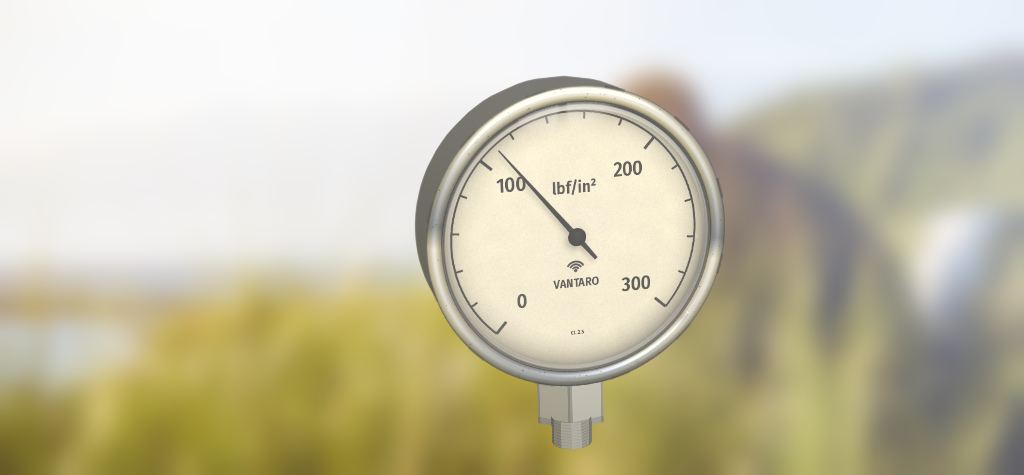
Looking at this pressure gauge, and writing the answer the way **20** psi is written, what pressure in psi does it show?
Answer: **110** psi
